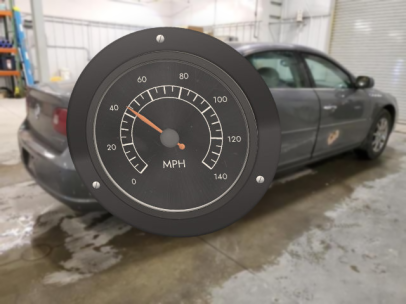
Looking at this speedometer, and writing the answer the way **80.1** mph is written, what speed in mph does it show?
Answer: **45** mph
